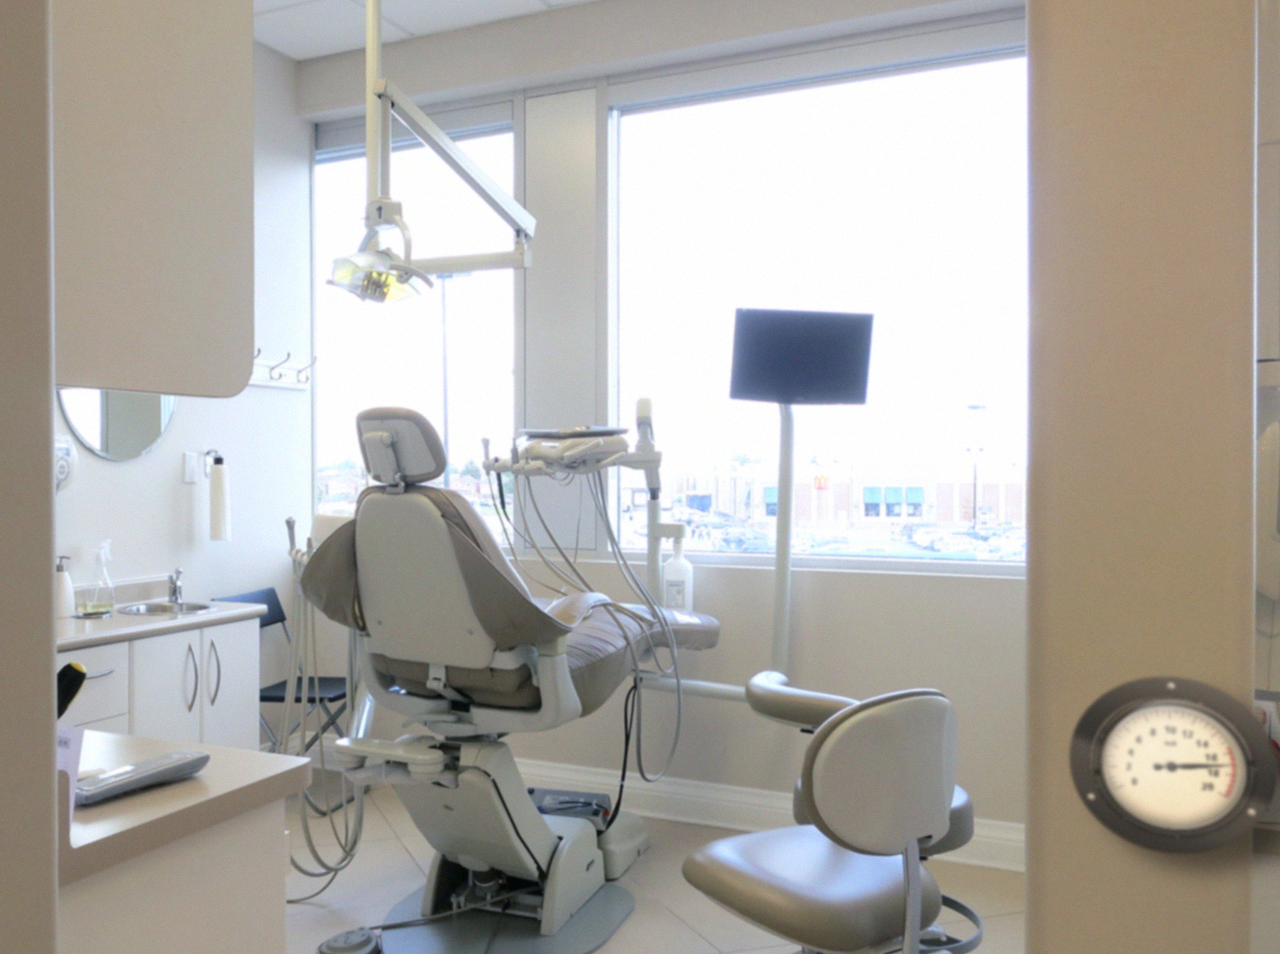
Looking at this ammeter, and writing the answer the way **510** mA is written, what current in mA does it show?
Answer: **17** mA
